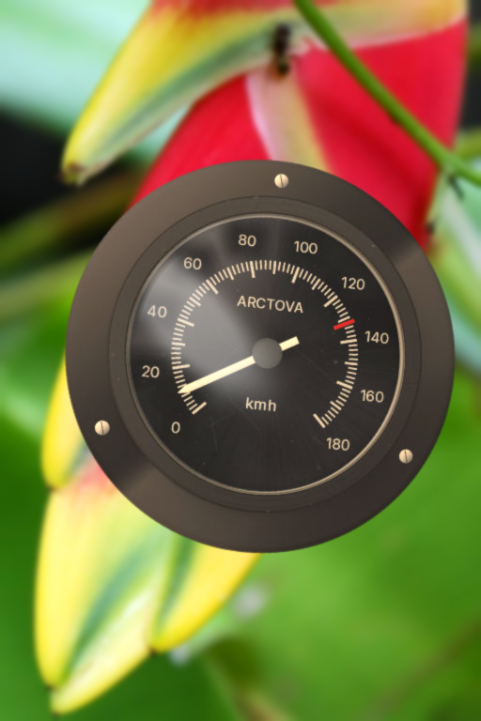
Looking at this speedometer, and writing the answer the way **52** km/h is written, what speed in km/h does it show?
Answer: **10** km/h
